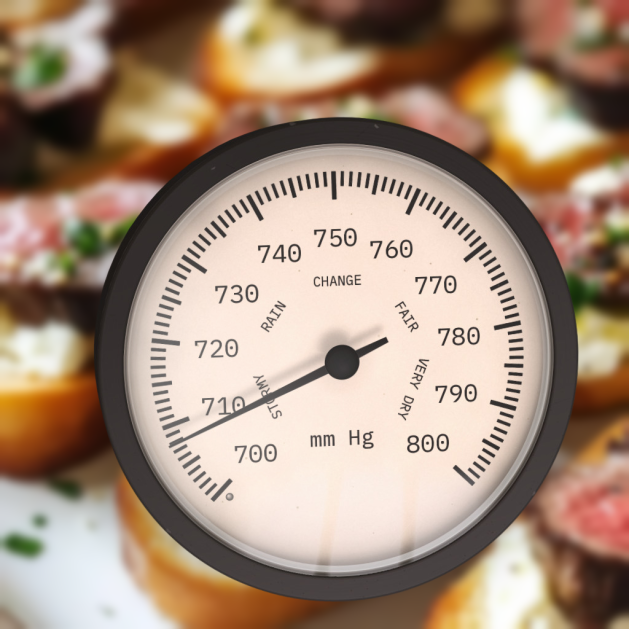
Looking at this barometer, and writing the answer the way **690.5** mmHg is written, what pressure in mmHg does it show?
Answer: **708** mmHg
